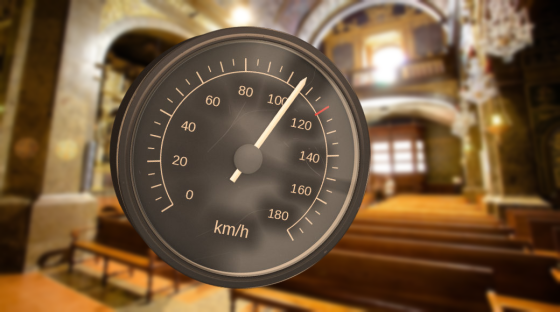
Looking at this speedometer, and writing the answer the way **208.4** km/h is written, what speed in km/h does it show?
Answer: **105** km/h
